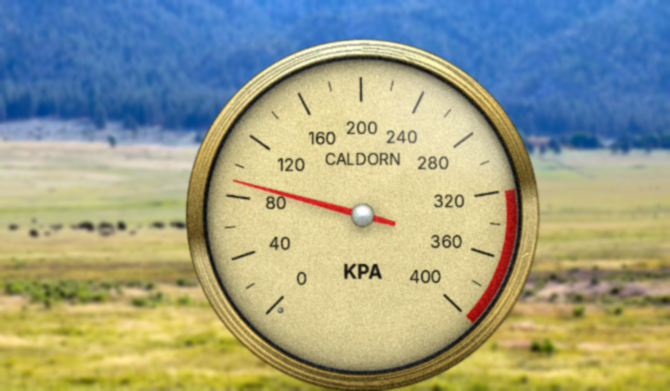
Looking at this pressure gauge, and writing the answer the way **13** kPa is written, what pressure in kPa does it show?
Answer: **90** kPa
